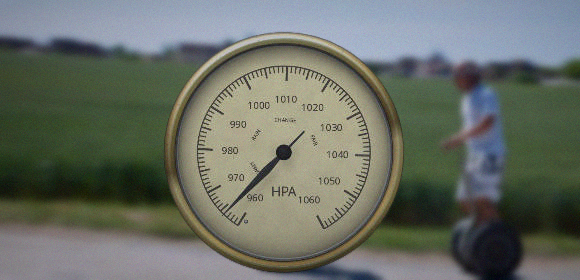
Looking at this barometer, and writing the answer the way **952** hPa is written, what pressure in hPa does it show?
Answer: **964** hPa
